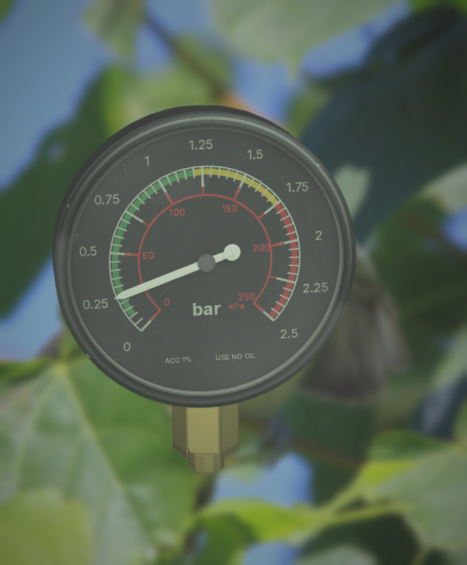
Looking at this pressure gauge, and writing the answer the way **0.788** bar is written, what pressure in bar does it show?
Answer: **0.25** bar
